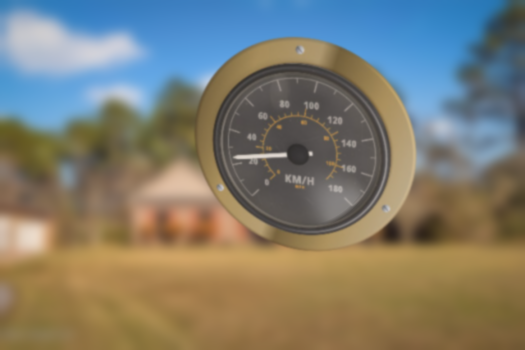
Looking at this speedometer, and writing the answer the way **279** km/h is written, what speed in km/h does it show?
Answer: **25** km/h
